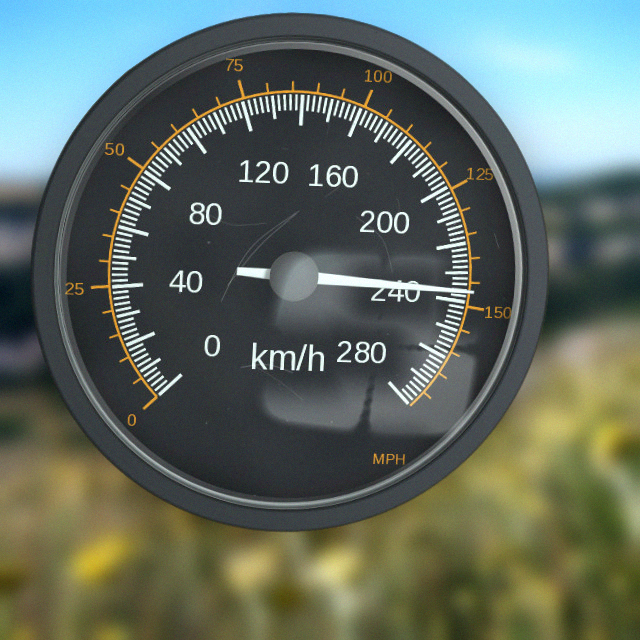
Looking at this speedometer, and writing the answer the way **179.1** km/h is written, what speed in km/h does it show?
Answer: **236** km/h
